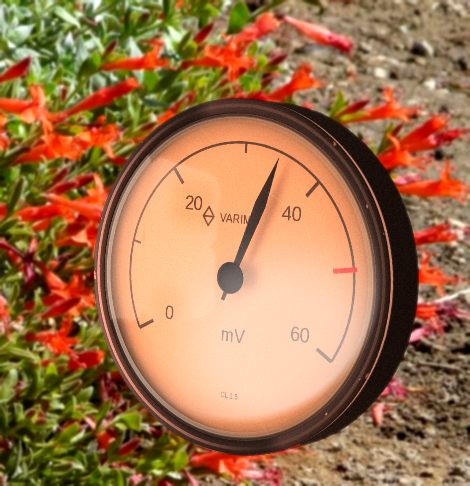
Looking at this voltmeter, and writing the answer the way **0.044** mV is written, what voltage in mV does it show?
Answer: **35** mV
